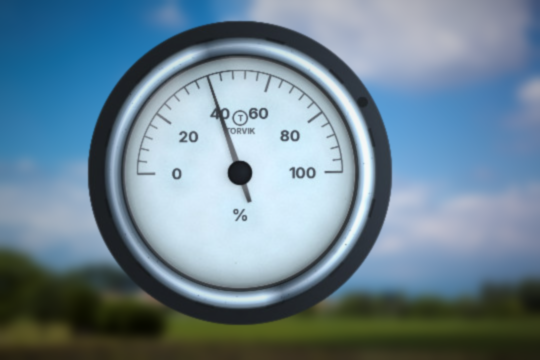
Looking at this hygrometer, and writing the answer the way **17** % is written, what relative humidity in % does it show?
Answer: **40** %
